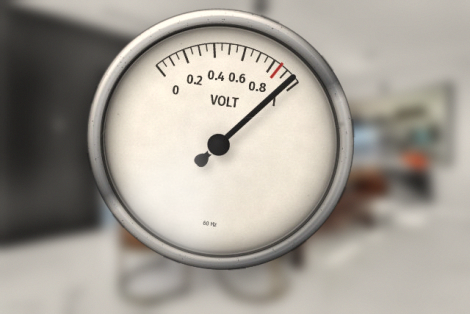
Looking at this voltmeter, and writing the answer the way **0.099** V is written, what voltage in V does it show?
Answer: **0.95** V
